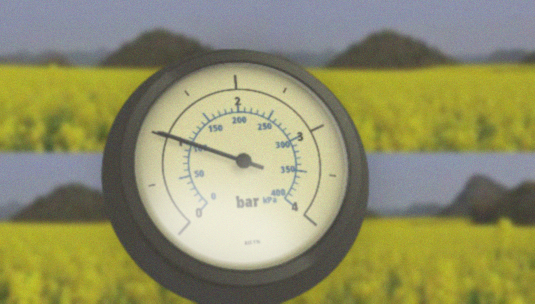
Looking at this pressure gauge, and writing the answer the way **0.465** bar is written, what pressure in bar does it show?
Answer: **1** bar
